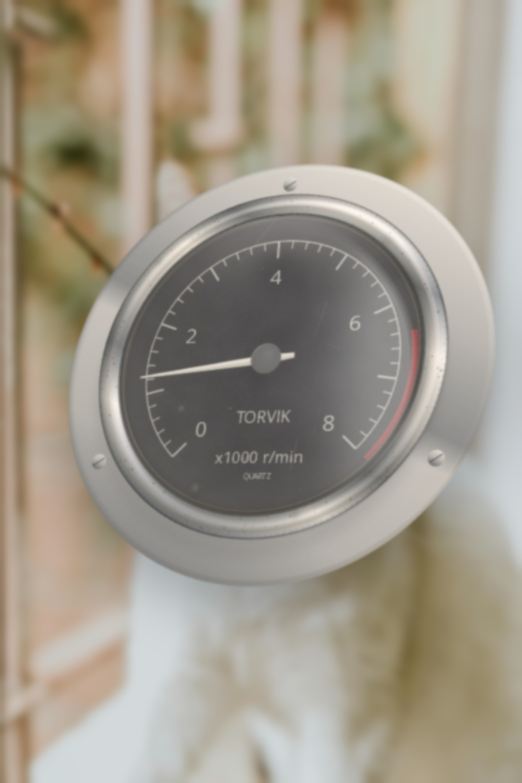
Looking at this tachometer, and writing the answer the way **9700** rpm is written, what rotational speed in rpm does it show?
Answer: **1200** rpm
